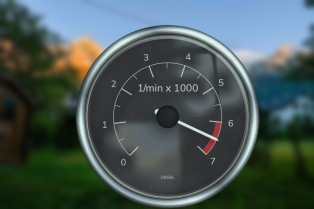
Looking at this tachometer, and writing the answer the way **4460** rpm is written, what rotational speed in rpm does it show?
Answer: **6500** rpm
